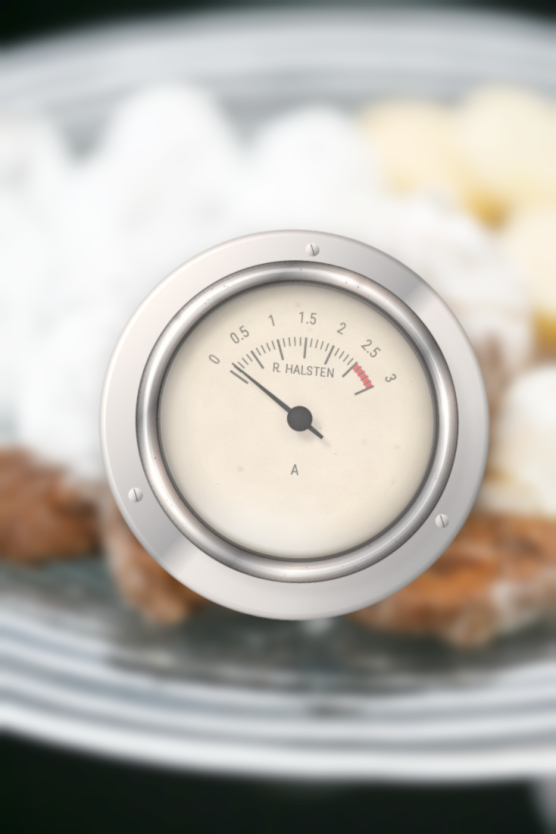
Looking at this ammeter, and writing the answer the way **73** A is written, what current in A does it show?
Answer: **0.1** A
